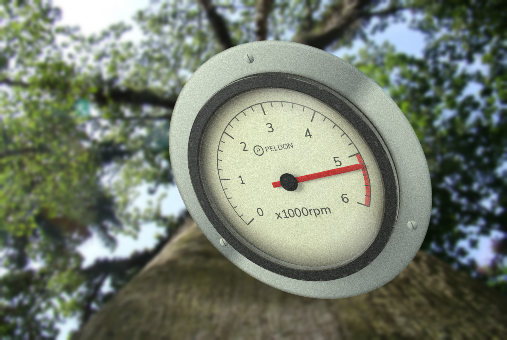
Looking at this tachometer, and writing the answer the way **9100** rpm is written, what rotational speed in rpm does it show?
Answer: **5200** rpm
